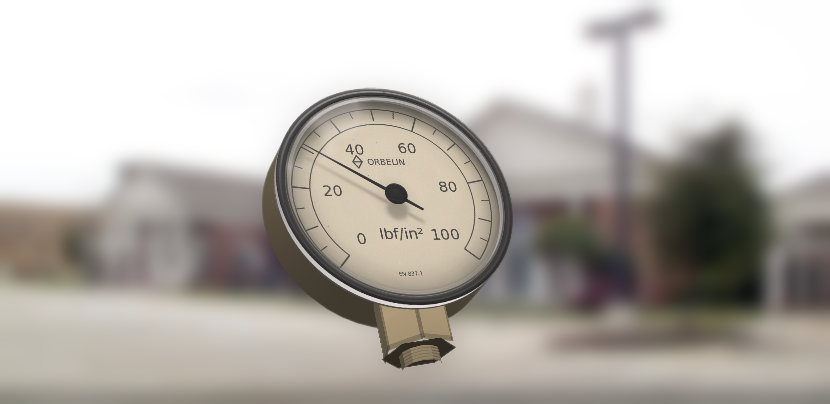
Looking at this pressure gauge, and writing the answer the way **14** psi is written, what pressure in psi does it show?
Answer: **30** psi
